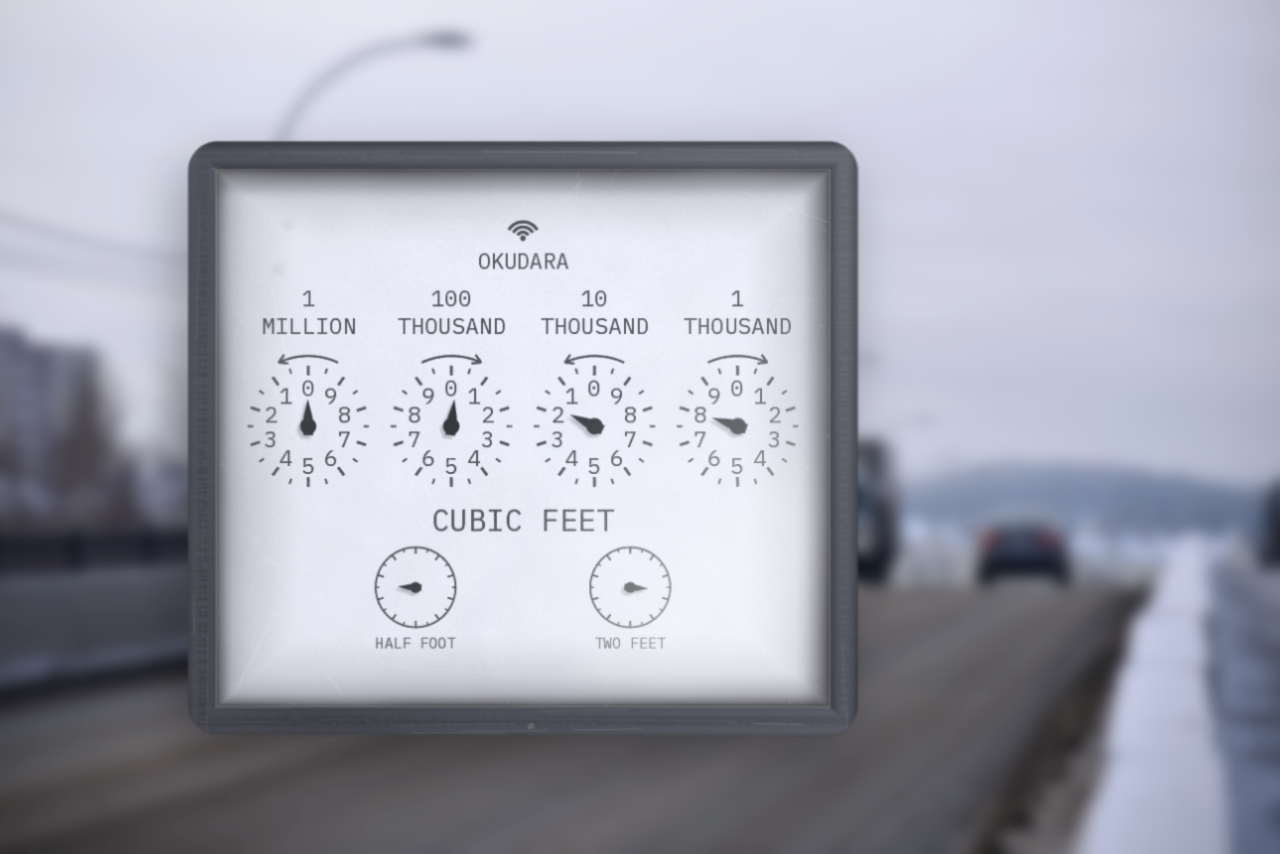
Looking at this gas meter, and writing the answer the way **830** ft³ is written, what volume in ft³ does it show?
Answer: **1800** ft³
